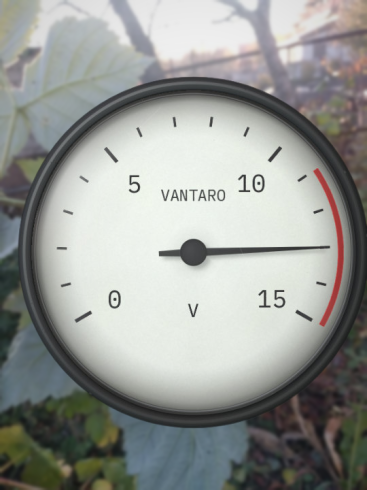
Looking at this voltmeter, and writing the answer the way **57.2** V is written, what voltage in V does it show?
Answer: **13** V
